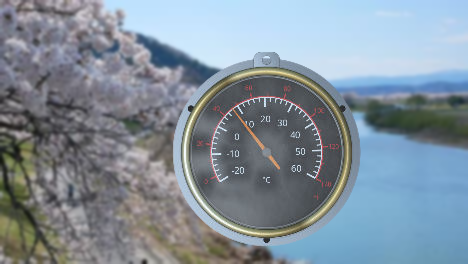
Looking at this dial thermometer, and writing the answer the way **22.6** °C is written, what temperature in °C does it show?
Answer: **8** °C
